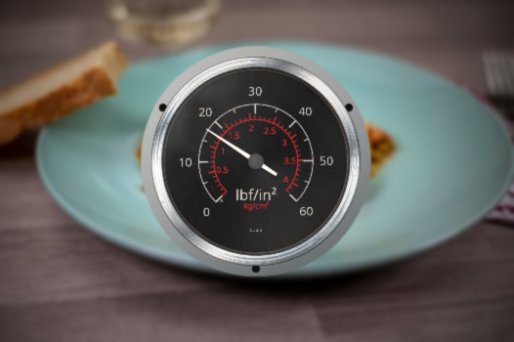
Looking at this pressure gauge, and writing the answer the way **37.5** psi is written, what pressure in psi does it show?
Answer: **17.5** psi
